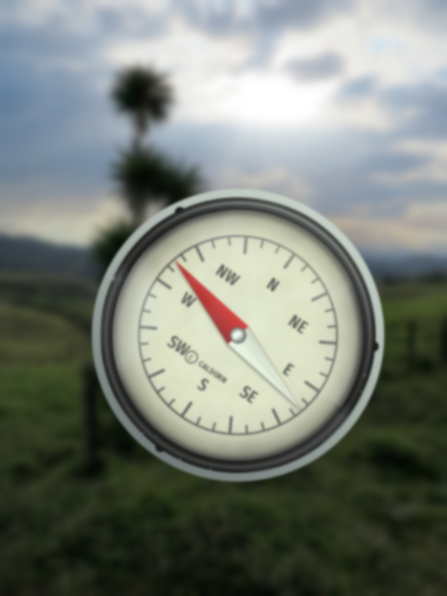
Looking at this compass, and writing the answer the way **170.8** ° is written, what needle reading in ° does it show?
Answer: **285** °
